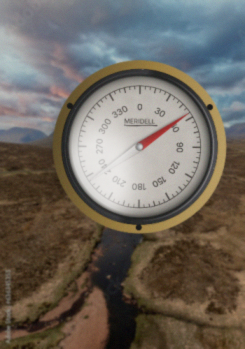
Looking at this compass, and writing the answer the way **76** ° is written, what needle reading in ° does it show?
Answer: **55** °
